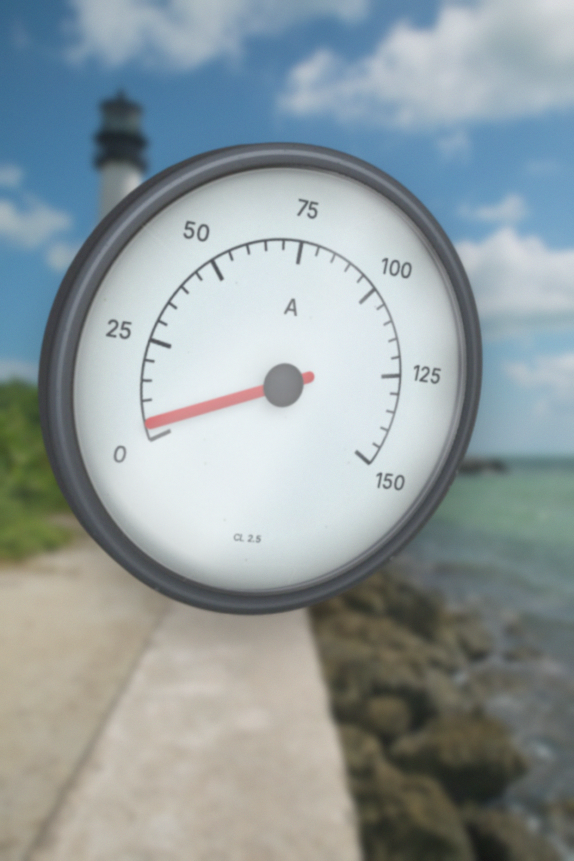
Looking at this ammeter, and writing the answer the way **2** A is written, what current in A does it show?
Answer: **5** A
